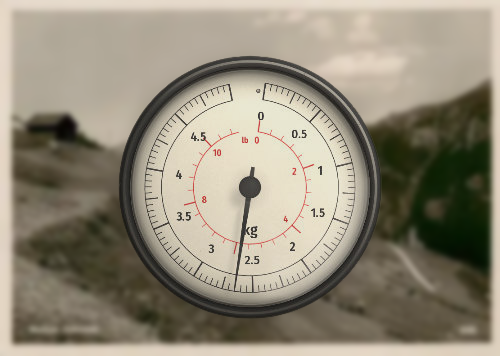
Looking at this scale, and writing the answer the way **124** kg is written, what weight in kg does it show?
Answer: **2.65** kg
